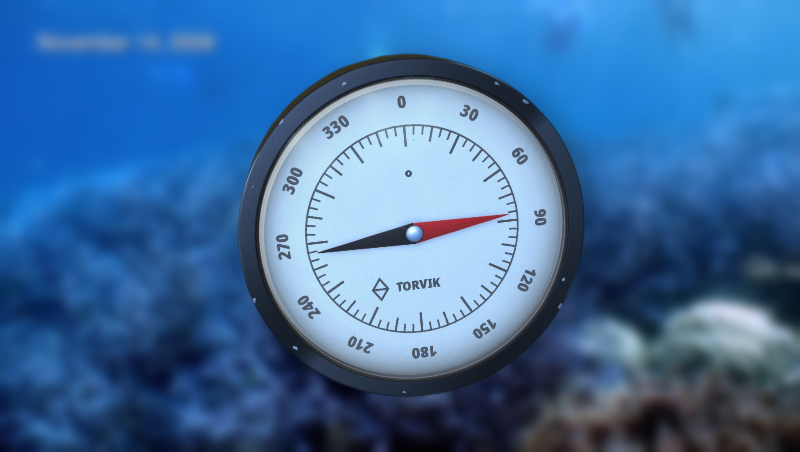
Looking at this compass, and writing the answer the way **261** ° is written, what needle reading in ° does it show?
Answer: **85** °
